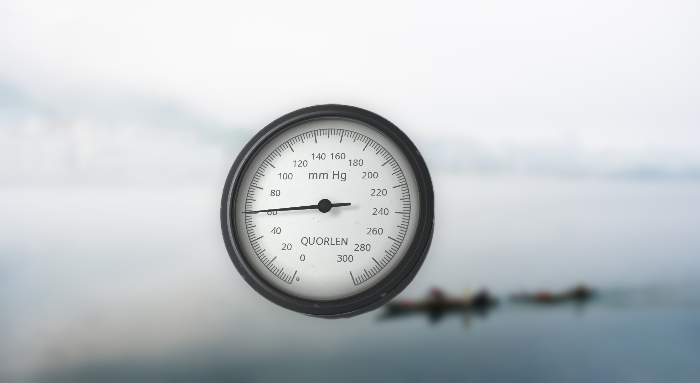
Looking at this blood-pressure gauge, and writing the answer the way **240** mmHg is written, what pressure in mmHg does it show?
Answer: **60** mmHg
